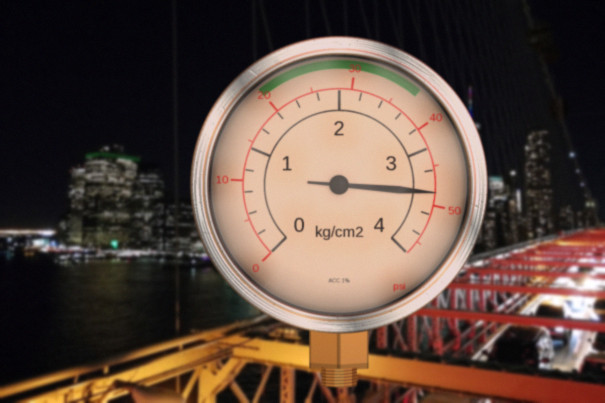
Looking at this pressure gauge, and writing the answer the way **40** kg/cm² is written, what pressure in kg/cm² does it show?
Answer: **3.4** kg/cm²
